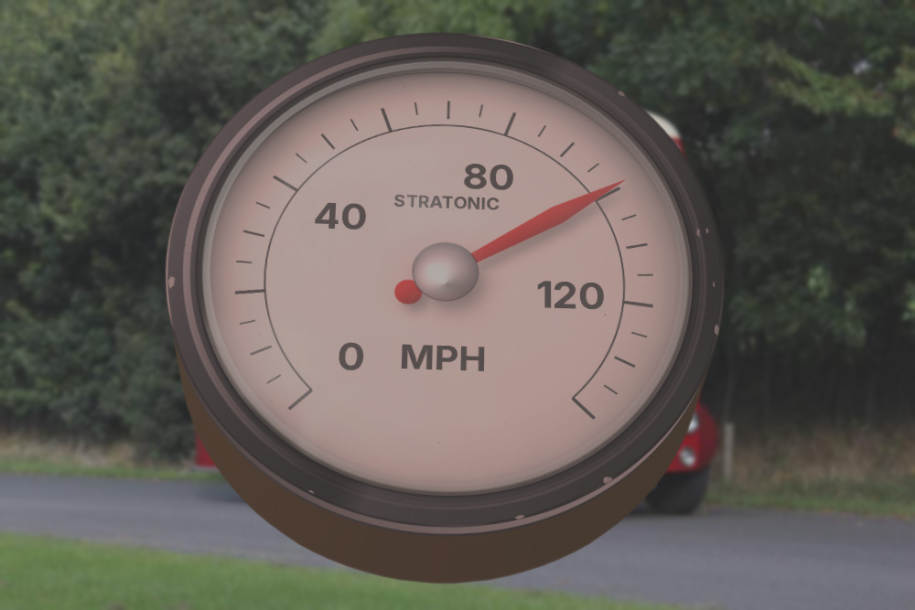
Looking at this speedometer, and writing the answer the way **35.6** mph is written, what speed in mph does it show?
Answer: **100** mph
